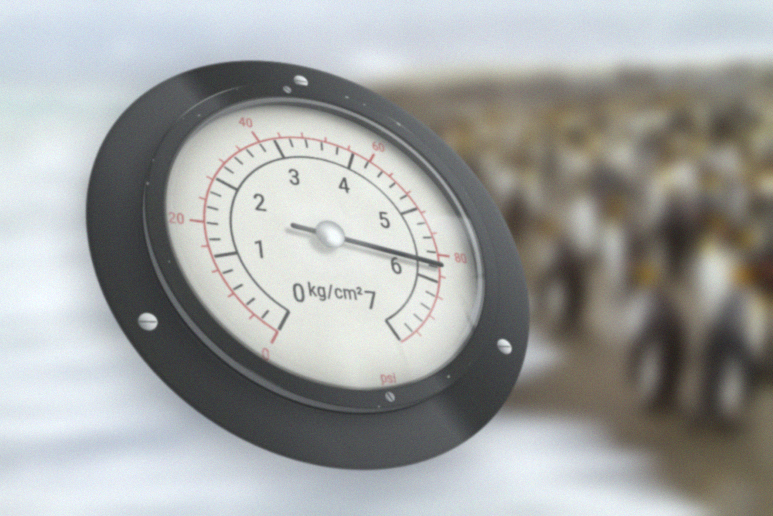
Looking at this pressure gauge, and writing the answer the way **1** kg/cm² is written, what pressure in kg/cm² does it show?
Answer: **5.8** kg/cm²
